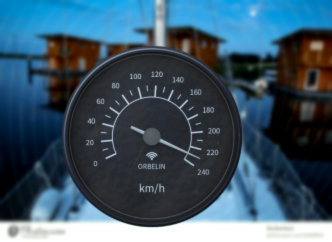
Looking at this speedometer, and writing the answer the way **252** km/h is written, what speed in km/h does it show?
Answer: **230** km/h
